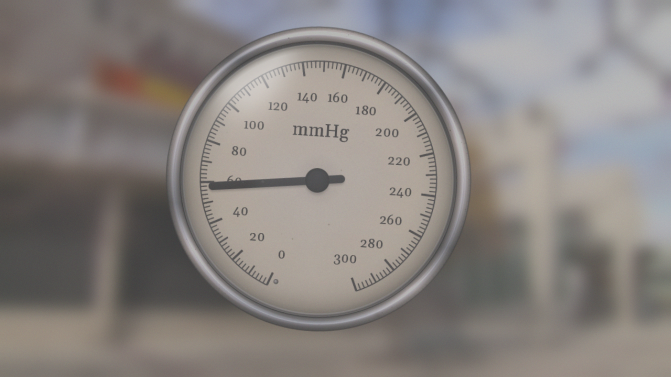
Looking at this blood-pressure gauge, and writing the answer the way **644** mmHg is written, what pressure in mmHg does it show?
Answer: **58** mmHg
